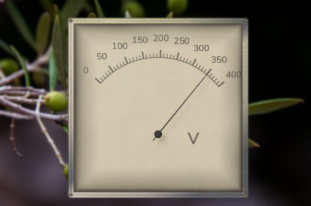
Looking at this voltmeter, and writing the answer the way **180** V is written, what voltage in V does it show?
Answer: **350** V
